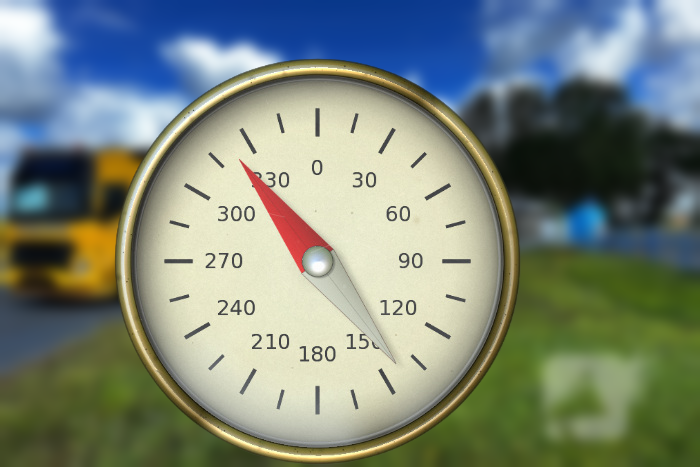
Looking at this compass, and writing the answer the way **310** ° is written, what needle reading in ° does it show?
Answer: **322.5** °
